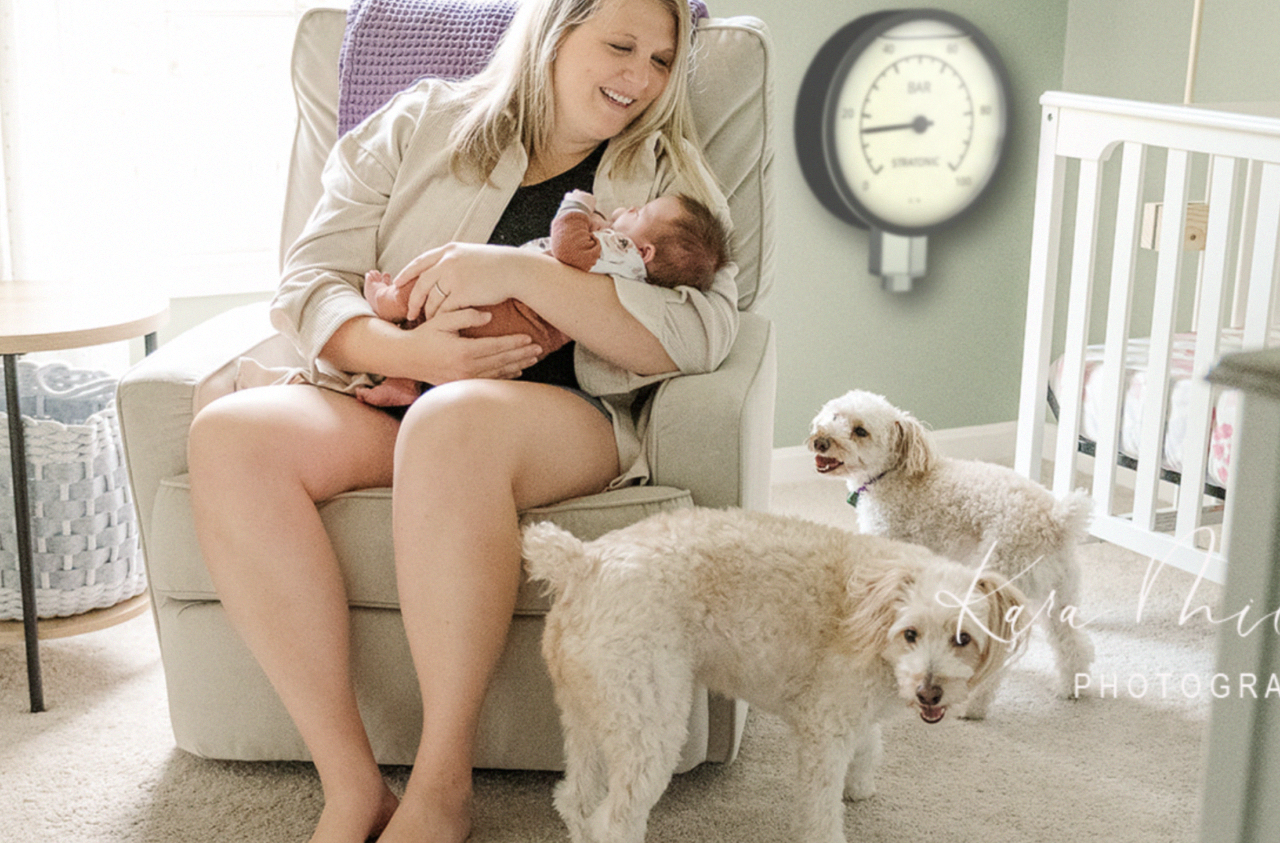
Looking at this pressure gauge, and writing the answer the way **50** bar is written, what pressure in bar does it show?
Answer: **15** bar
